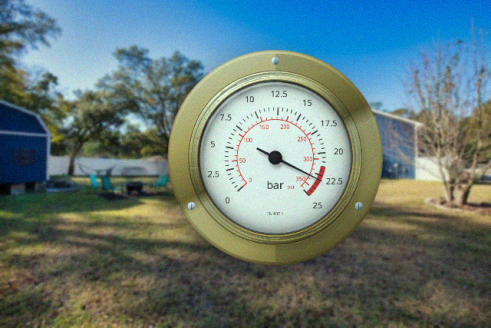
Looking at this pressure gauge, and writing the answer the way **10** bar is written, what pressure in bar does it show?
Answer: **23** bar
